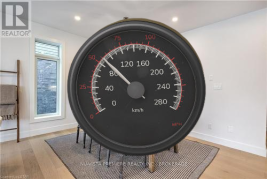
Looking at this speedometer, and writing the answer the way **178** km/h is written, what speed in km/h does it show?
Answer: **90** km/h
